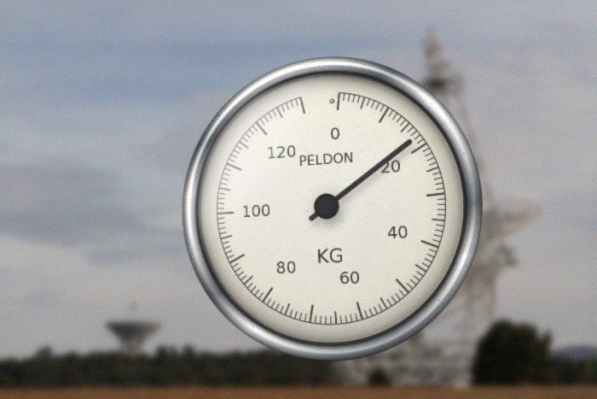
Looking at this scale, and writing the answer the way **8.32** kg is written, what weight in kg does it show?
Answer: **18** kg
